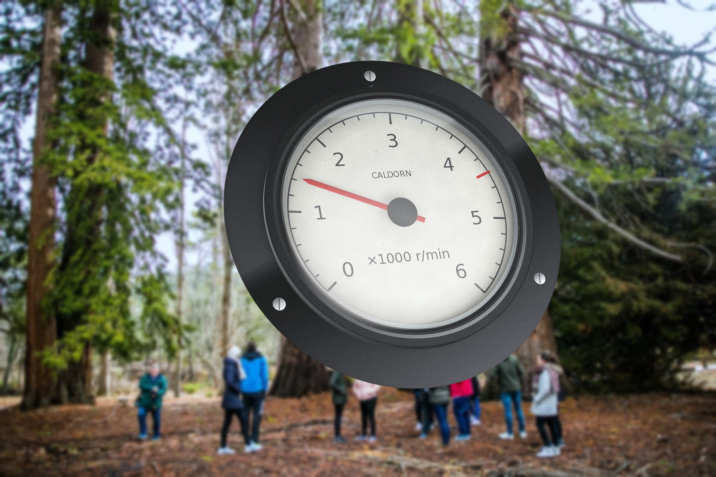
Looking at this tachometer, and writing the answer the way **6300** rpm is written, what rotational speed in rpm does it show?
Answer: **1400** rpm
